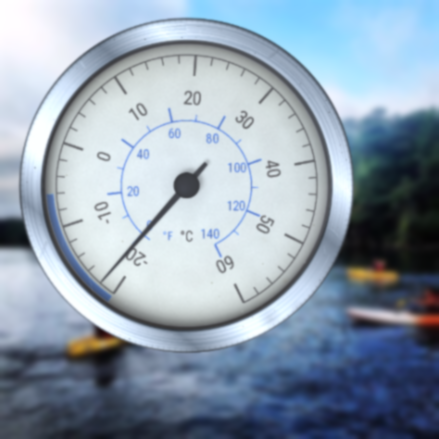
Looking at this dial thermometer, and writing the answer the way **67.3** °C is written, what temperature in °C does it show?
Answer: **-18** °C
